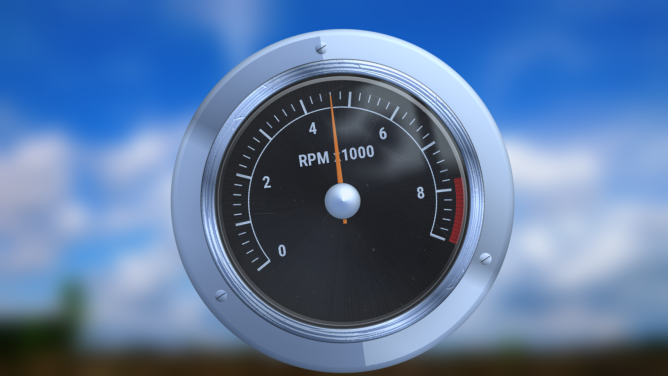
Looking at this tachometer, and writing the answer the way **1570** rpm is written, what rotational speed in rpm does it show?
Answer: **4600** rpm
